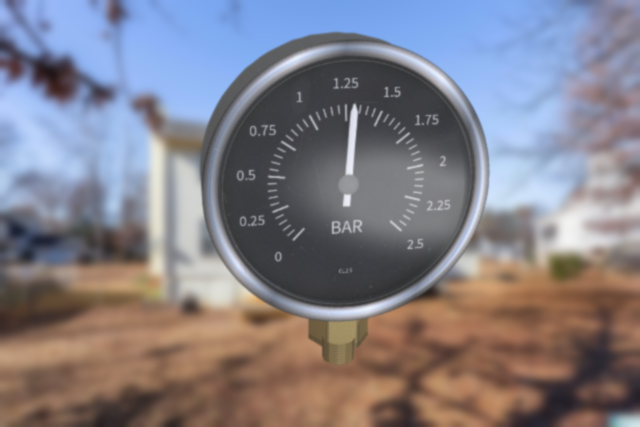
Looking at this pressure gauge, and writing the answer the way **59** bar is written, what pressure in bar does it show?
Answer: **1.3** bar
